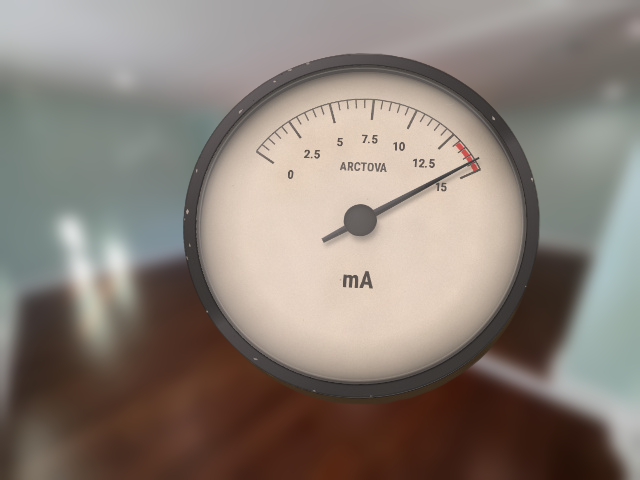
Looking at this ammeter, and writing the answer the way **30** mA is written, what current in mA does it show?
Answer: **14.5** mA
